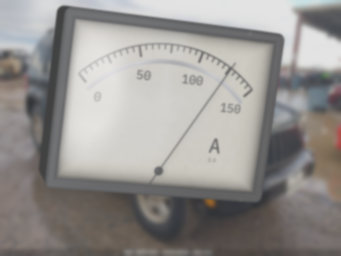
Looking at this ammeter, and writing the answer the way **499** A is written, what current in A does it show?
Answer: **125** A
